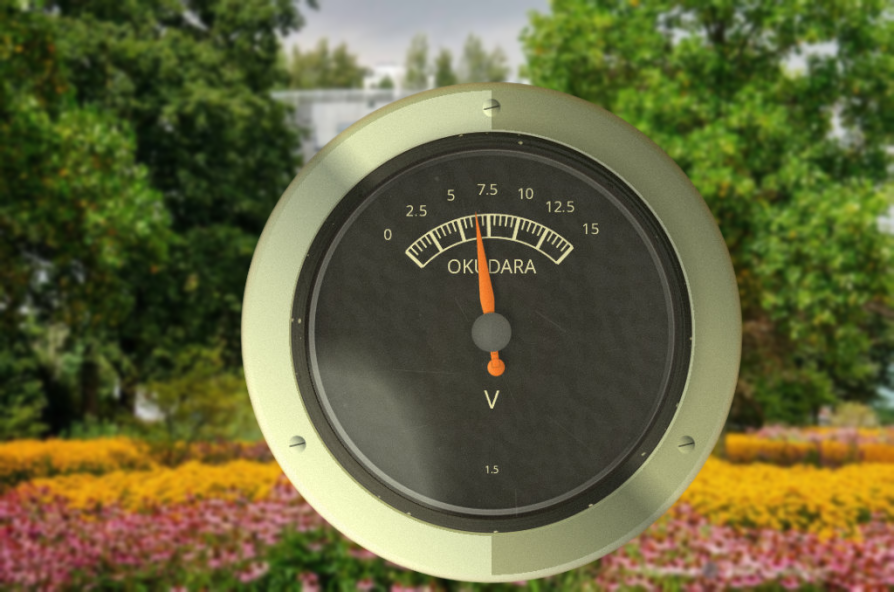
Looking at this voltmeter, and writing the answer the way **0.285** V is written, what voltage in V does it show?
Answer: **6.5** V
